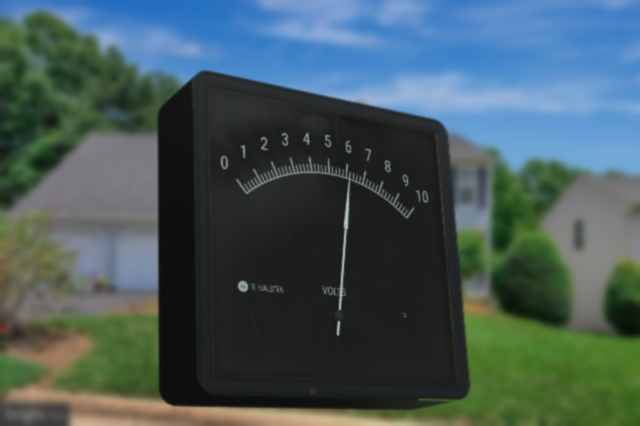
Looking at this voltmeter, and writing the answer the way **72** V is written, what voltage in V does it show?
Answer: **6** V
